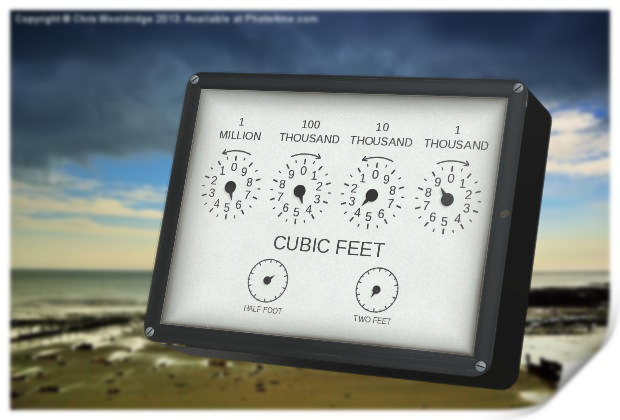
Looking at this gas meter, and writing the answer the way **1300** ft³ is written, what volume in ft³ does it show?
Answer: **543900** ft³
